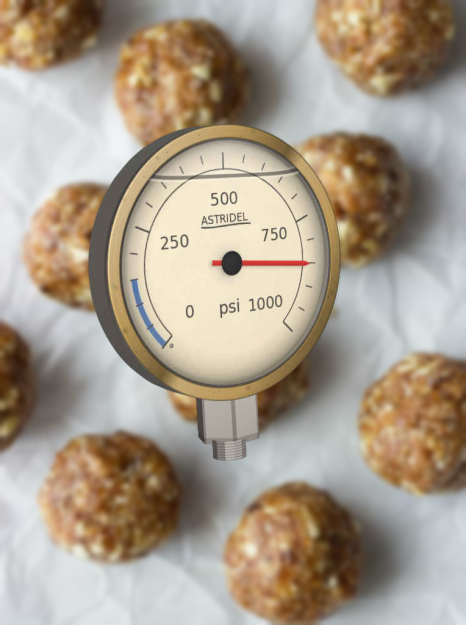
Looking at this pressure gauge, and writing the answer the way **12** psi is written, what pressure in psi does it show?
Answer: **850** psi
